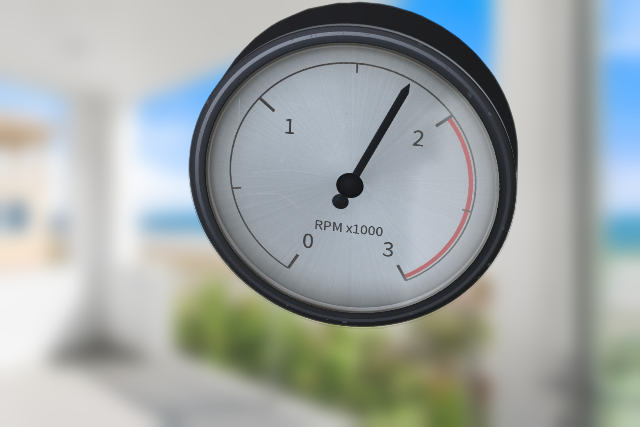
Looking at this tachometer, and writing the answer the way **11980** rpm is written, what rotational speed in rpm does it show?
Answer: **1750** rpm
